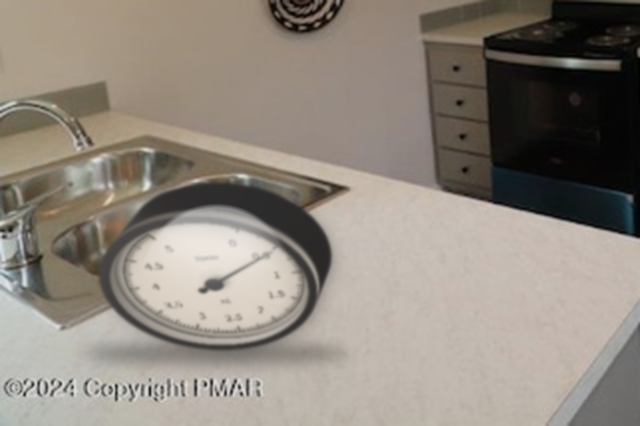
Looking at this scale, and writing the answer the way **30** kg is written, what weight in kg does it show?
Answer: **0.5** kg
